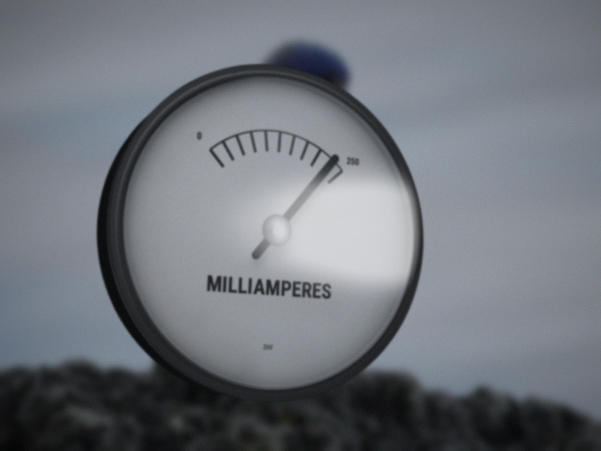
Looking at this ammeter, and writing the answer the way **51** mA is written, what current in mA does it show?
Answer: **225** mA
